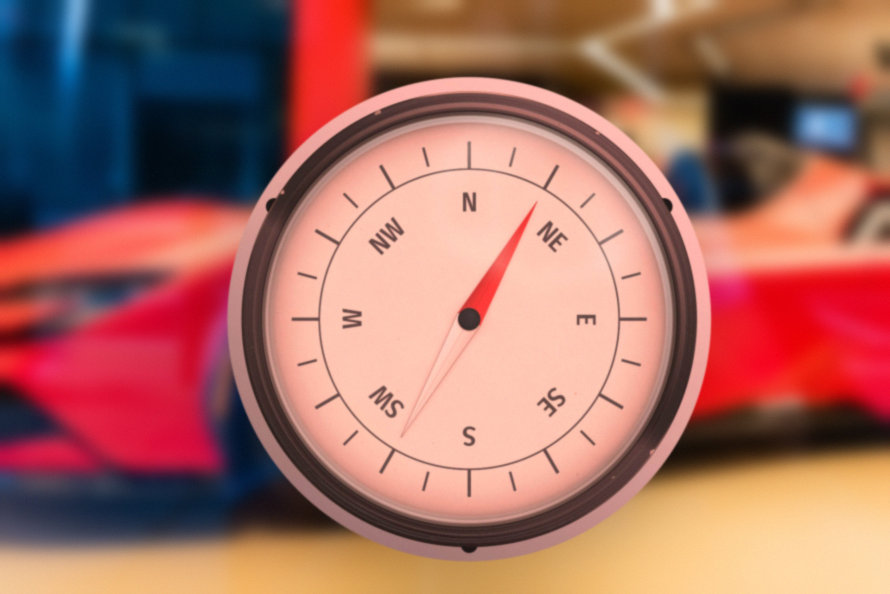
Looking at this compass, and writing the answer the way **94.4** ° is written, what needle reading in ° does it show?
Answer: **30** °
